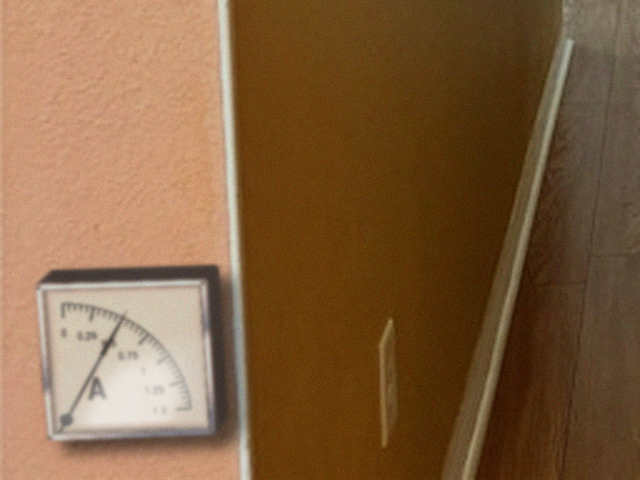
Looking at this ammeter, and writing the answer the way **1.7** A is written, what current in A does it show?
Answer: **0.5** A
